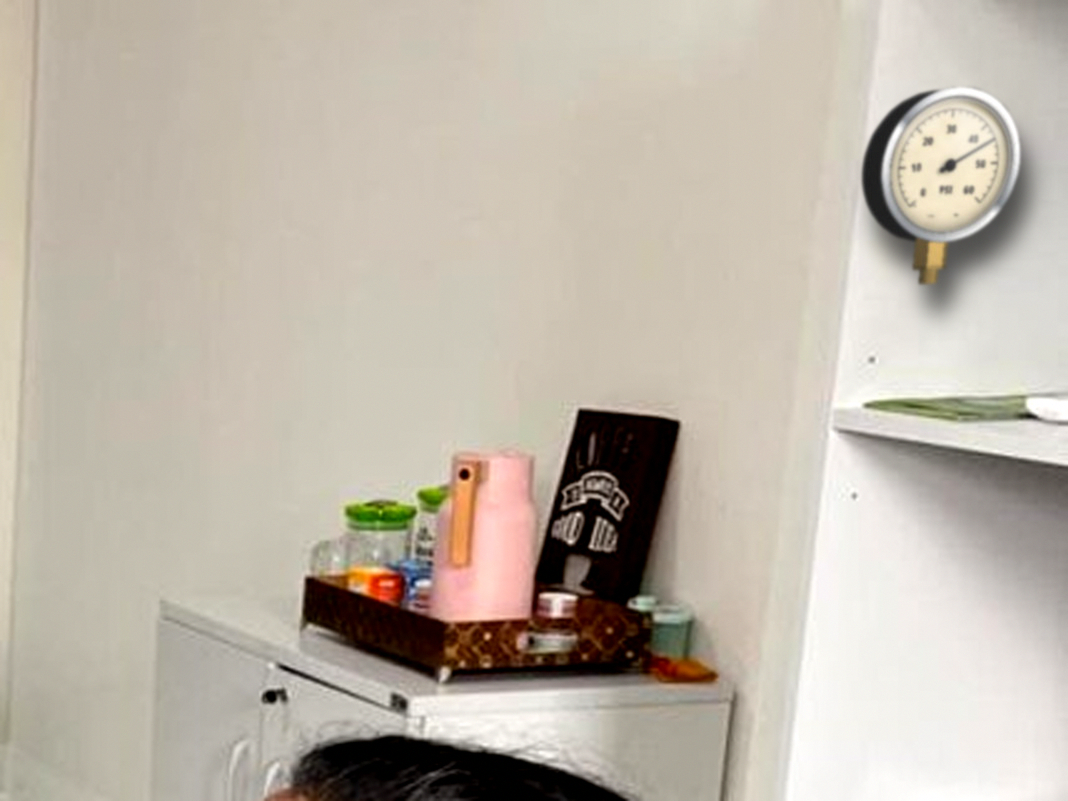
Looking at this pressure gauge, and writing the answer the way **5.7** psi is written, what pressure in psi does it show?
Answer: **44** psi
